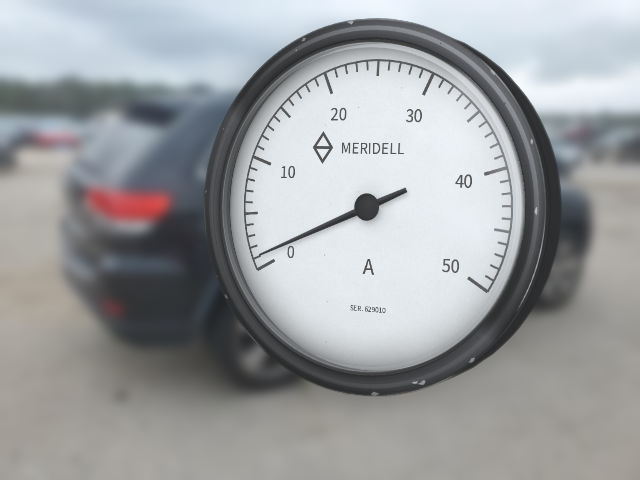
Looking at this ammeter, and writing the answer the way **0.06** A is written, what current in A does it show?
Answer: **1** A
